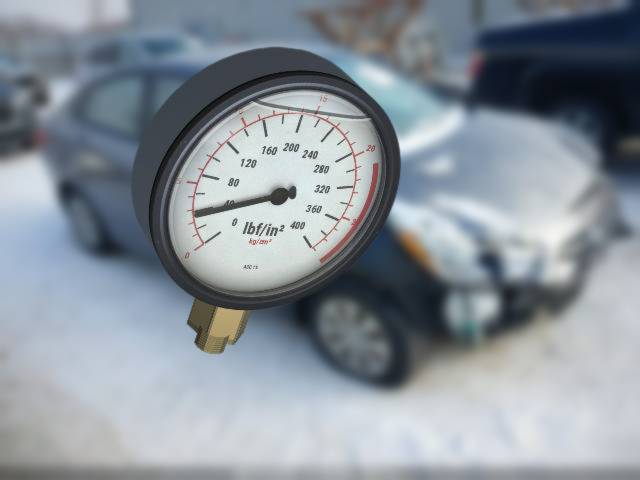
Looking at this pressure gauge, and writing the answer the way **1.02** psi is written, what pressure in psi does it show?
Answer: **40** psi
